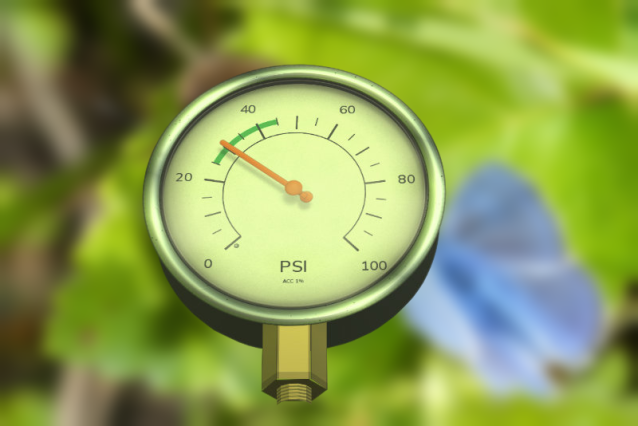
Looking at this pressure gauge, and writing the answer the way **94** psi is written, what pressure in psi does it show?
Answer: **30** psi
